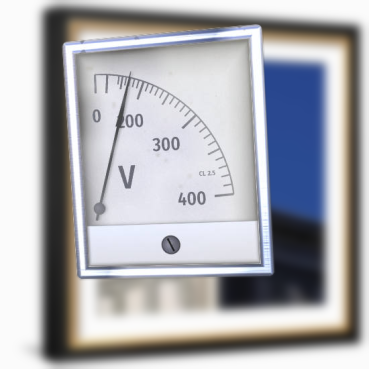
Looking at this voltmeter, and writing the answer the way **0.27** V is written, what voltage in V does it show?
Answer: **170** V
